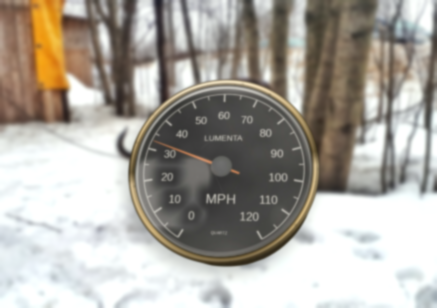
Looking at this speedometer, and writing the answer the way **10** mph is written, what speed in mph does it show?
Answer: **32.5** mph
